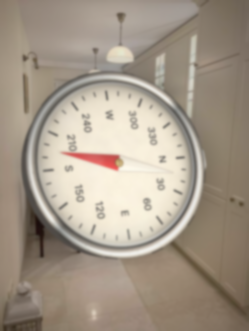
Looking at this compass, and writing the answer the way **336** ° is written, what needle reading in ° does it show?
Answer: **195** °
